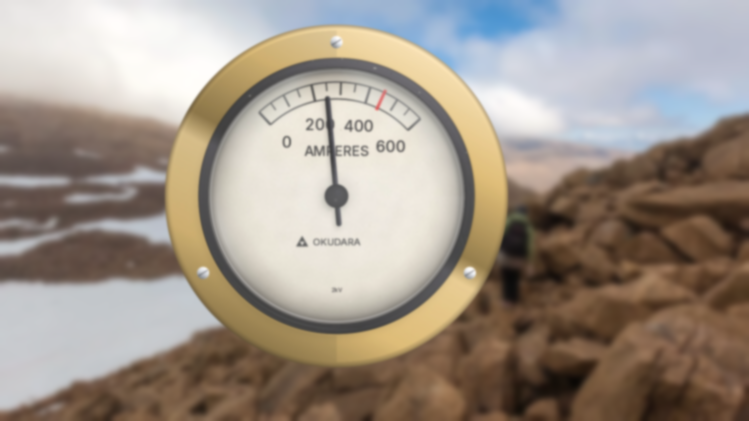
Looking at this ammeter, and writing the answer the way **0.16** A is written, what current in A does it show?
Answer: **250** A
